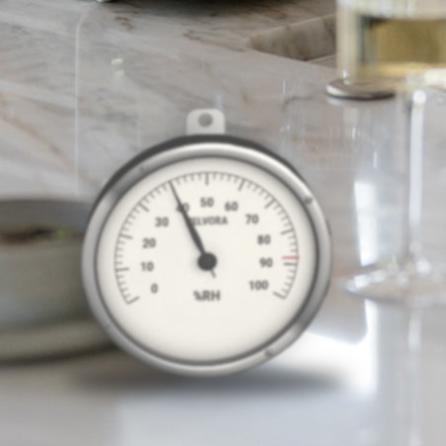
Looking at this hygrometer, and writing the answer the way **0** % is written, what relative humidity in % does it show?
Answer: **40** %
